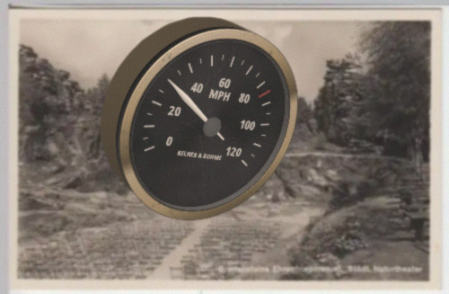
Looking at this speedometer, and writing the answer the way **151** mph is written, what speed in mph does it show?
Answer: **30** mph
